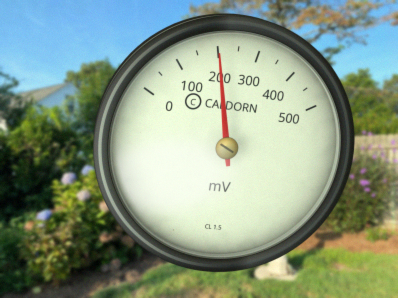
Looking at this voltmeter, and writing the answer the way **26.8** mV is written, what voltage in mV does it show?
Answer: **200** mV
